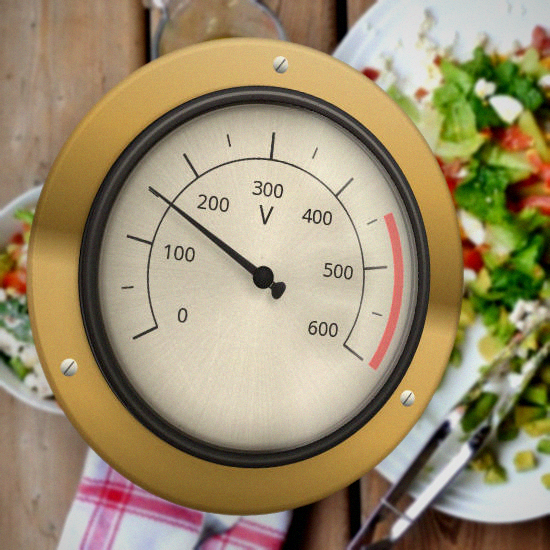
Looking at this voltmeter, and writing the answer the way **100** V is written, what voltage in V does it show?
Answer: **150** V
